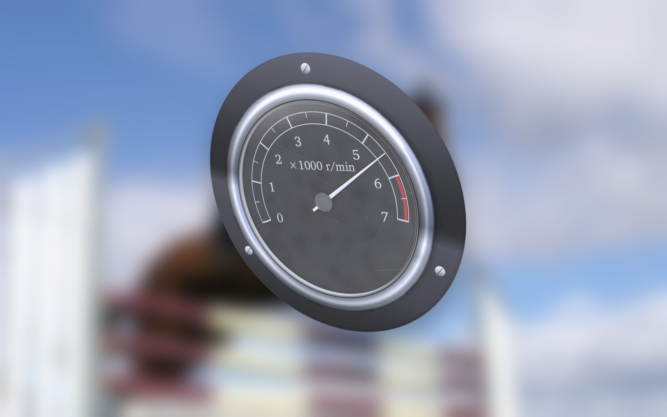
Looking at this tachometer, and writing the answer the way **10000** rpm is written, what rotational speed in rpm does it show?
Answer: **5500** rpm
